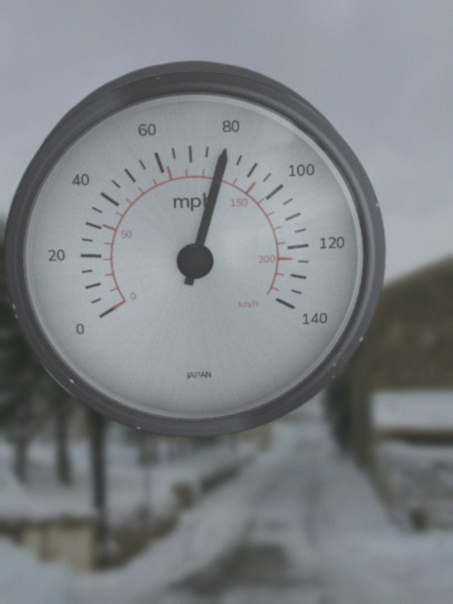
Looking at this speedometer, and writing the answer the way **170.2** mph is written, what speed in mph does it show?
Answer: **80** mph
